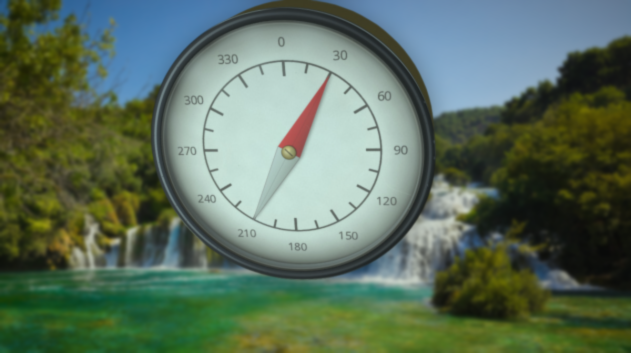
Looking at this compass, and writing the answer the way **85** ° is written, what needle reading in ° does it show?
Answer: **30** °
